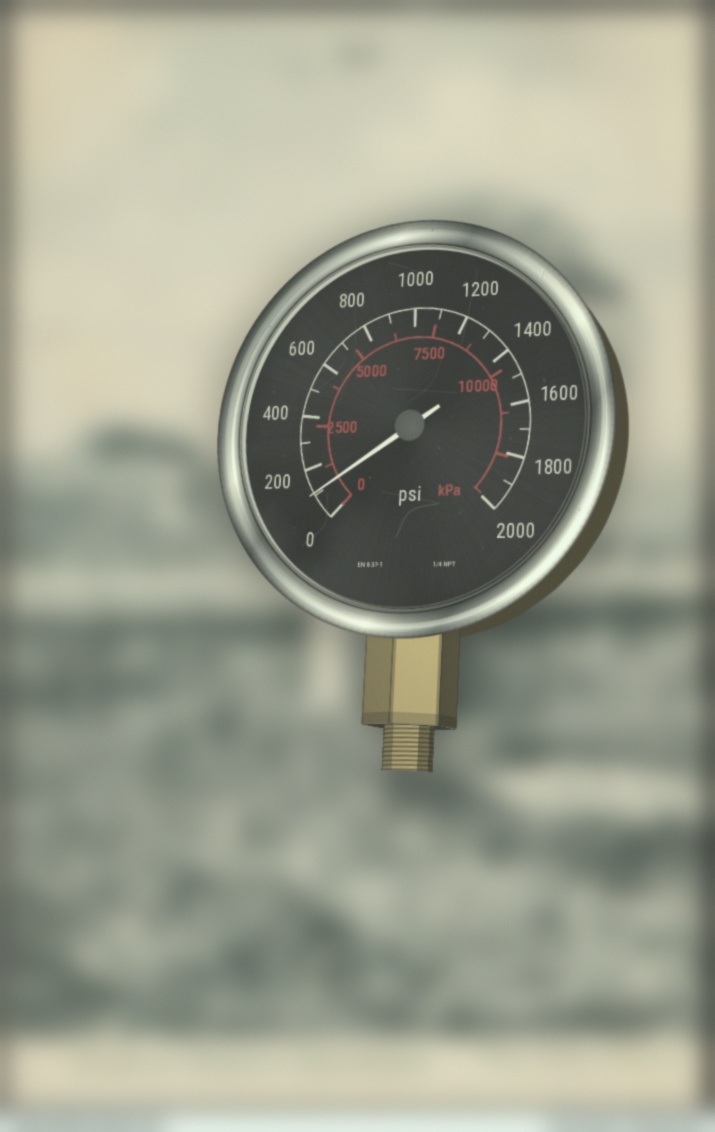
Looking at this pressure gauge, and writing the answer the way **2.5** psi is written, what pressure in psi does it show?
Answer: **100** psi
